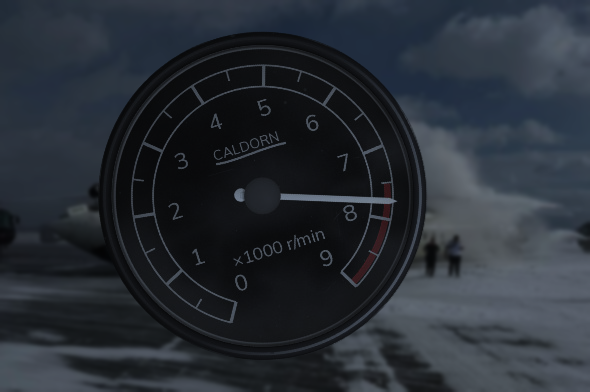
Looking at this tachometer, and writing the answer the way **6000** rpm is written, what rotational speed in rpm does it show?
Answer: **7750** rpm
